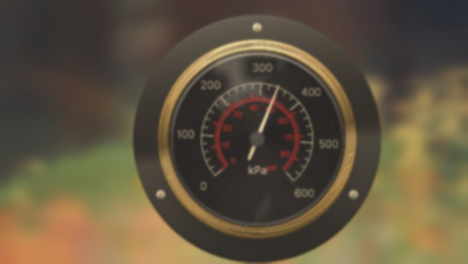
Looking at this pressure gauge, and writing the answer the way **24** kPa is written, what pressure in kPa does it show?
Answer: **340** kPa
